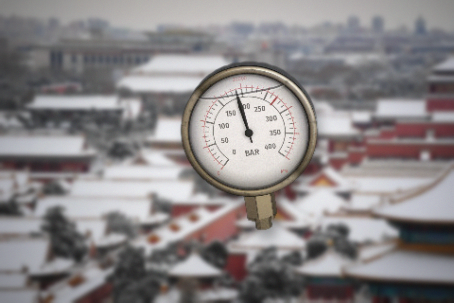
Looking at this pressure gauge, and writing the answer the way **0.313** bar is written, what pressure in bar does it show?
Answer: **190** bar
